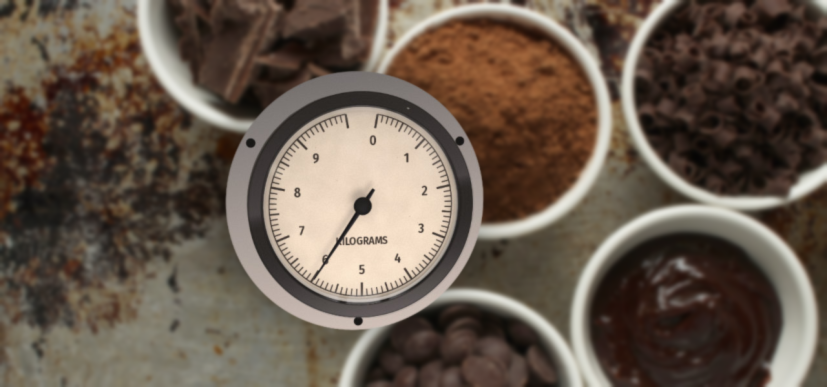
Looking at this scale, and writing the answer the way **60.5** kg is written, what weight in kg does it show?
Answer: **6** kg
